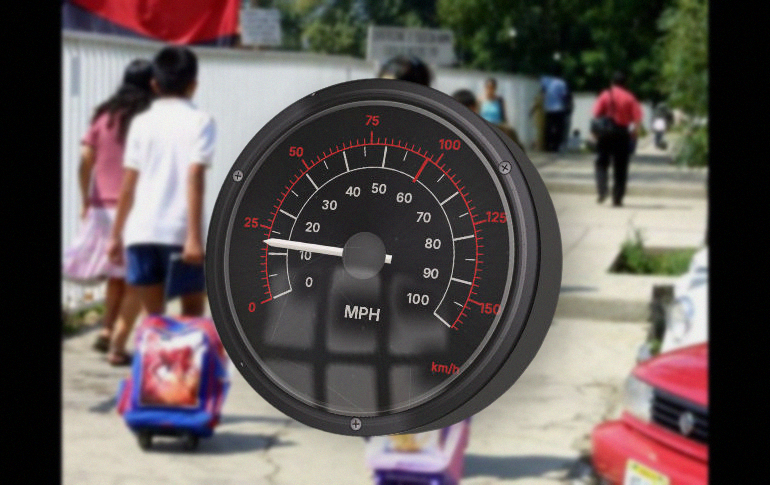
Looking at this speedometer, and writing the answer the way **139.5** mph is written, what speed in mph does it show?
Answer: **12.5** mph
